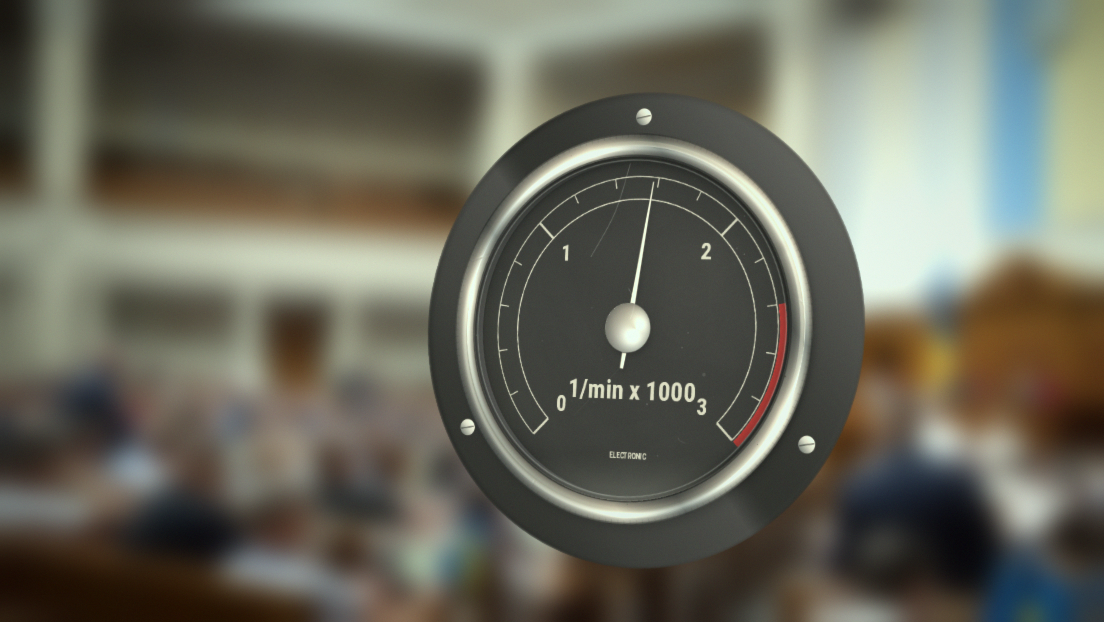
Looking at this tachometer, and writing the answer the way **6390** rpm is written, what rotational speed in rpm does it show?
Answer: **1600** rpm
